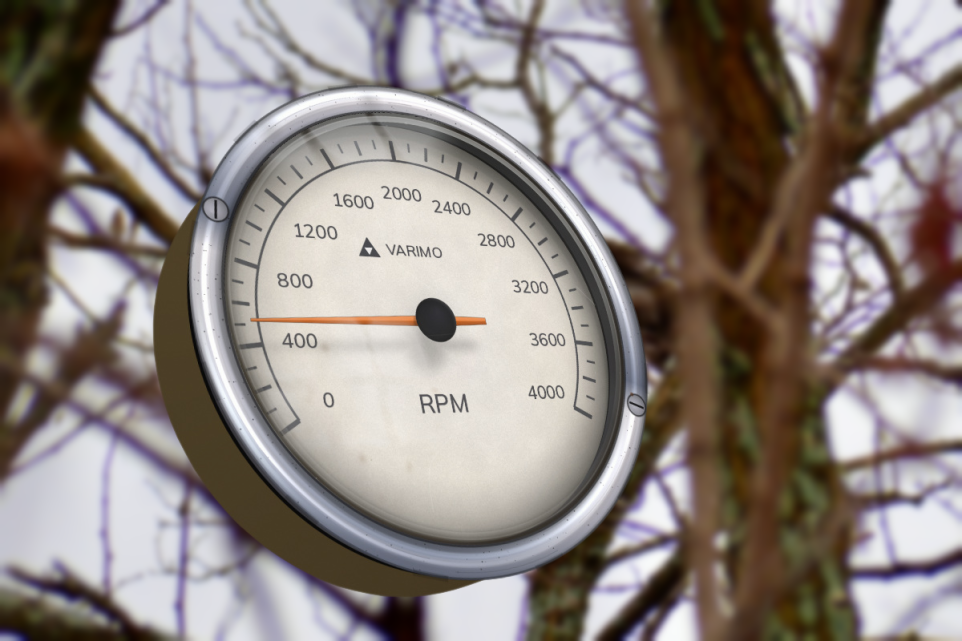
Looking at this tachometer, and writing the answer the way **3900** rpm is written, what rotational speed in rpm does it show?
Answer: **500** rpm
